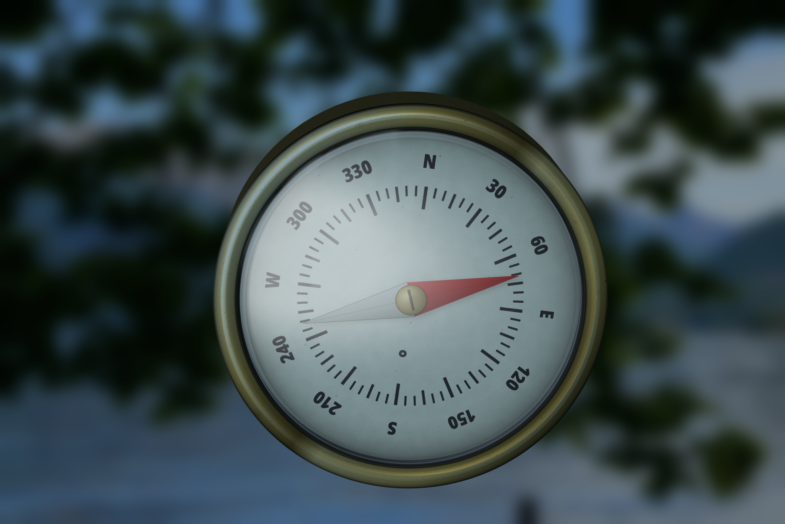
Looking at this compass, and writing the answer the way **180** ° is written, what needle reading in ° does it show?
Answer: **70** °
